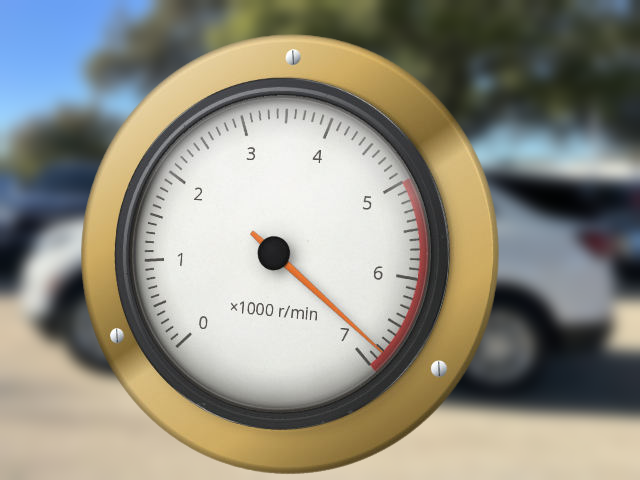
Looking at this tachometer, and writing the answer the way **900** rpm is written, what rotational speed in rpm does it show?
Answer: **6800** rpm
